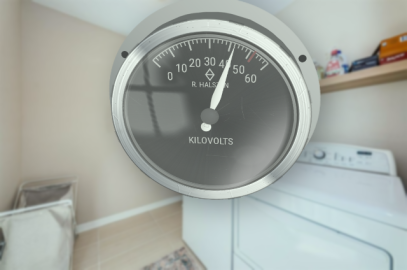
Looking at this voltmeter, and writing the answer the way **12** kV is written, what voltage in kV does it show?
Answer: **42** kV
